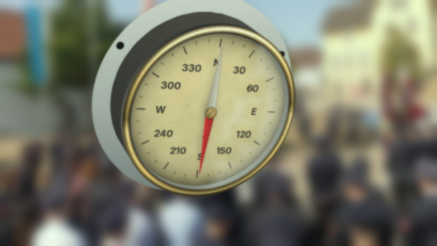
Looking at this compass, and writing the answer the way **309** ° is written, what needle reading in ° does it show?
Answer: **180** °
